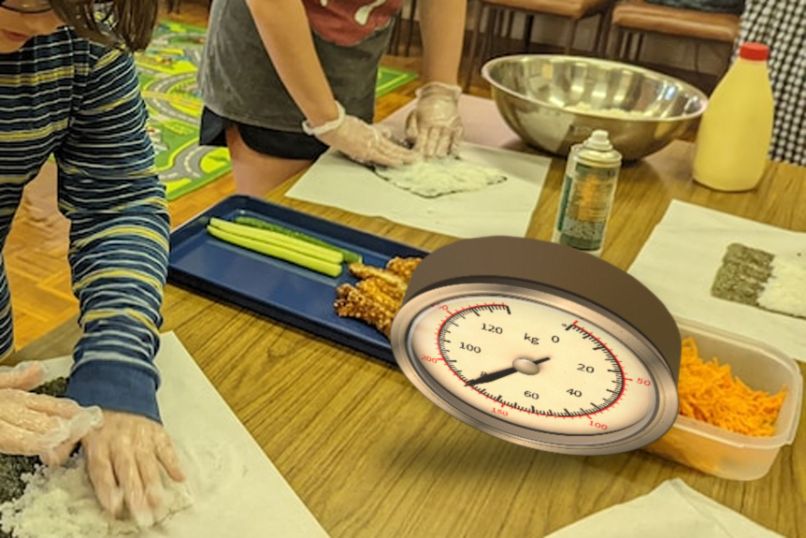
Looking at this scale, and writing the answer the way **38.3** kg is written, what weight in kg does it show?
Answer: **80** kg
